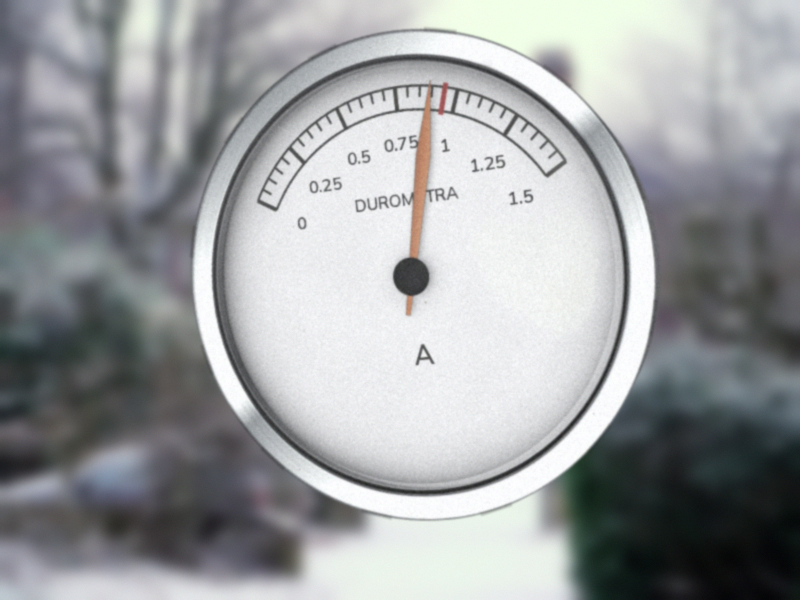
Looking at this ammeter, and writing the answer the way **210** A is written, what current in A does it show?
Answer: **0.9** A
